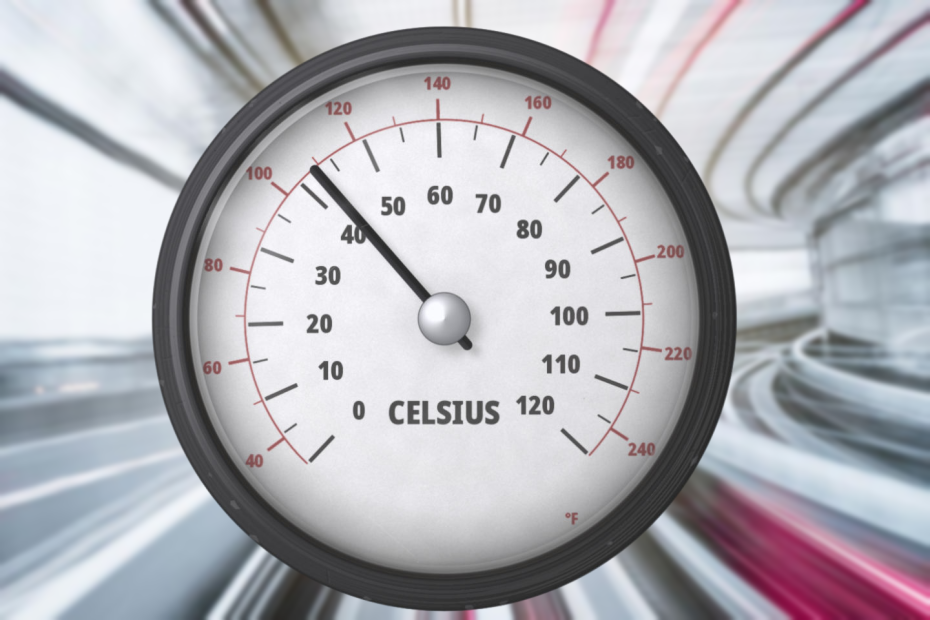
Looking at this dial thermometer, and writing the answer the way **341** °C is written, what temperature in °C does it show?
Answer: **42.5** °C
